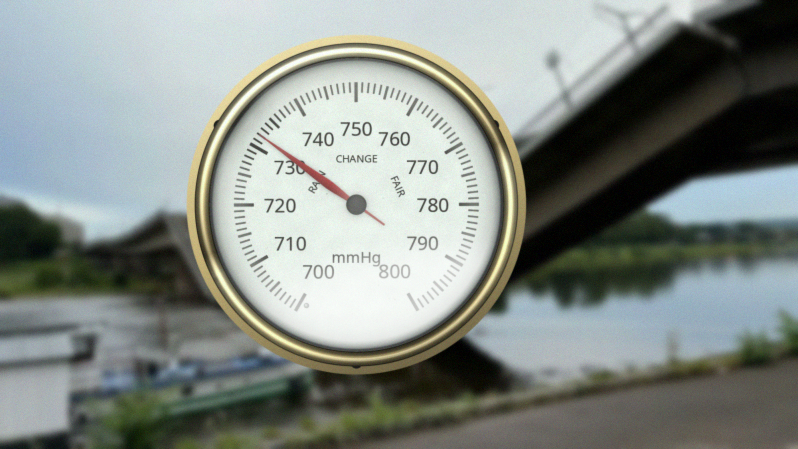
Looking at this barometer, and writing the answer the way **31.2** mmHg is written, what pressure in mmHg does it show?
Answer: **732** mmHg
